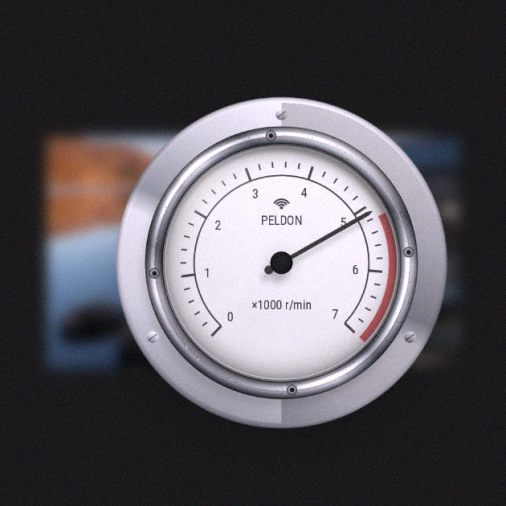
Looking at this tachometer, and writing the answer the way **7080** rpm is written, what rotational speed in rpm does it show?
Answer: **5100** rpm
